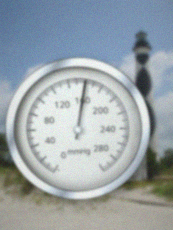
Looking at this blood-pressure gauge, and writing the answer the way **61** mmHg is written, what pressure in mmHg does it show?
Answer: **160** mmHg
